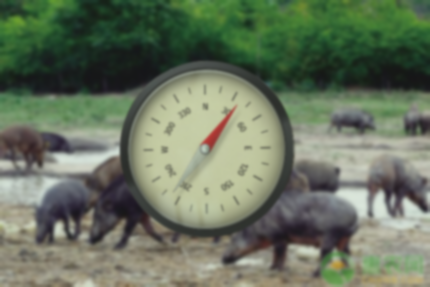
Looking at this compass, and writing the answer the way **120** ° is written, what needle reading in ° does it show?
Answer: **37.5** °
